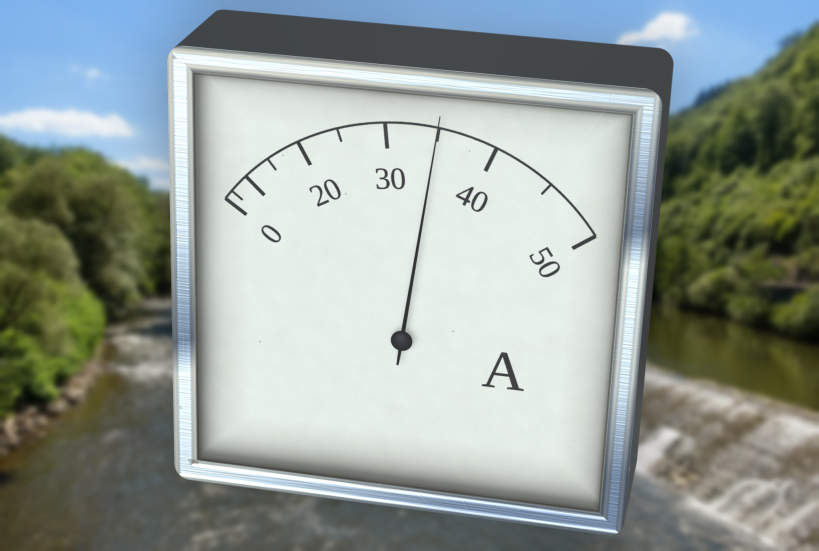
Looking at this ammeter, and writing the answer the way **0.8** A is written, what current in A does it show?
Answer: **35** A
